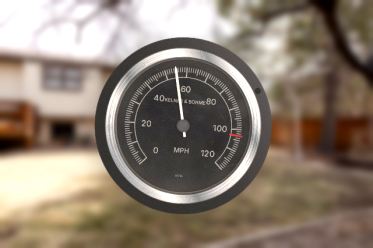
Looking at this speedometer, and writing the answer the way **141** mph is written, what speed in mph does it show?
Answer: **55** mph
